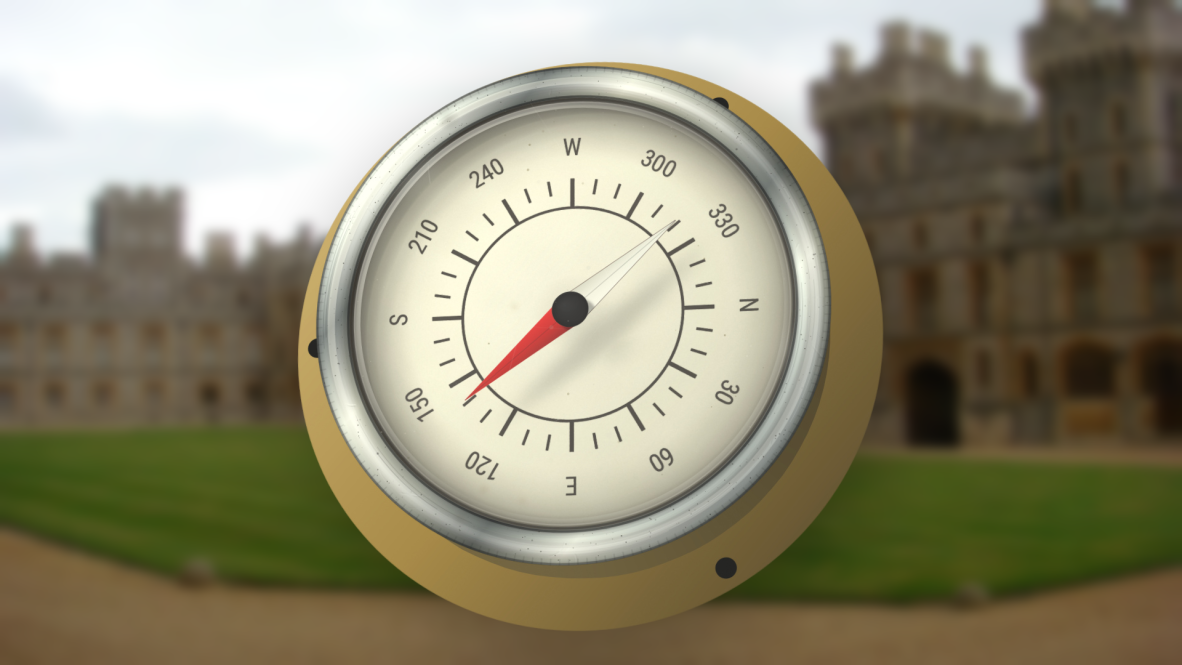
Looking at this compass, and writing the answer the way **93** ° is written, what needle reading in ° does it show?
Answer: **140** °
